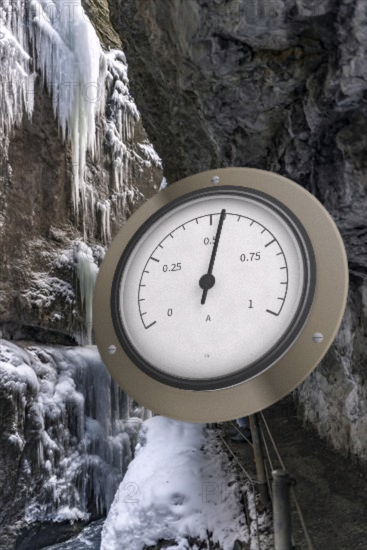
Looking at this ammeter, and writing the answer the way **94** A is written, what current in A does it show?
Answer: **0.55** A
